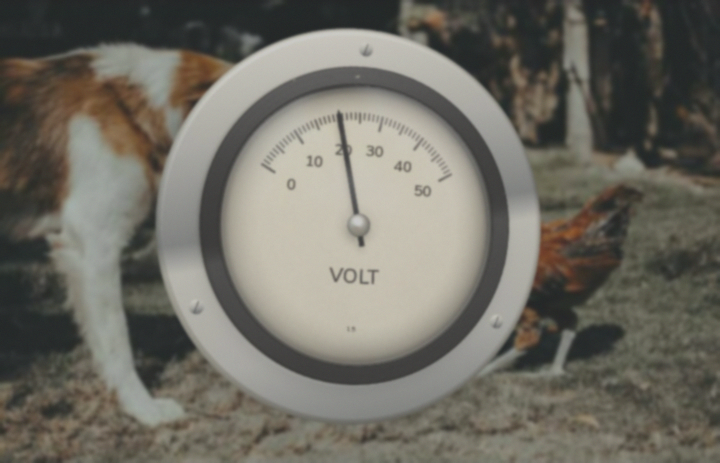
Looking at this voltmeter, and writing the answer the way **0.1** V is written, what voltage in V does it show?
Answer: **20** V
